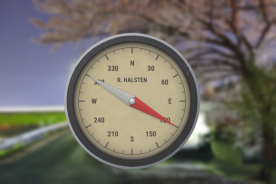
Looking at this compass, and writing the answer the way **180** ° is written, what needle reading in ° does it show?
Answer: **120** °
